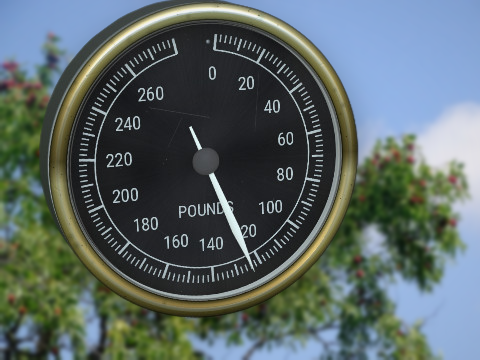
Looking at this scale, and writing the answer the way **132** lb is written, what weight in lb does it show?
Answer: **124** lb
